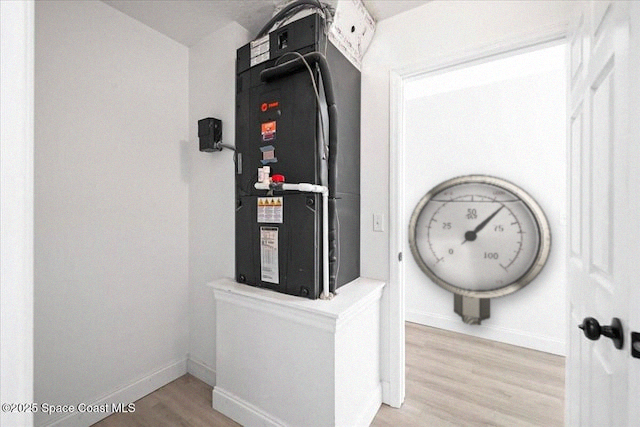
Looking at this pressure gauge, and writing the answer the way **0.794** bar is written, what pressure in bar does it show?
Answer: **65** bar
